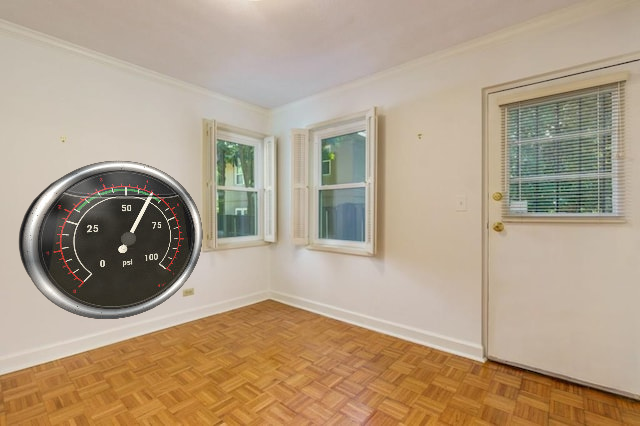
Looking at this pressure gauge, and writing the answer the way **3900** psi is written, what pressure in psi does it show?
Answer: **60** psi
